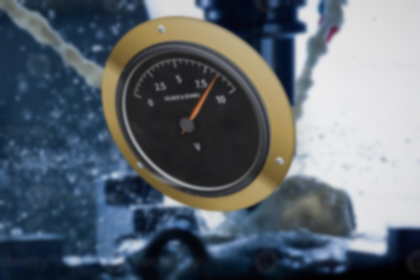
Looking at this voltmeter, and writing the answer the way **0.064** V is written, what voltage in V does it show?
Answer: **8.5** V
